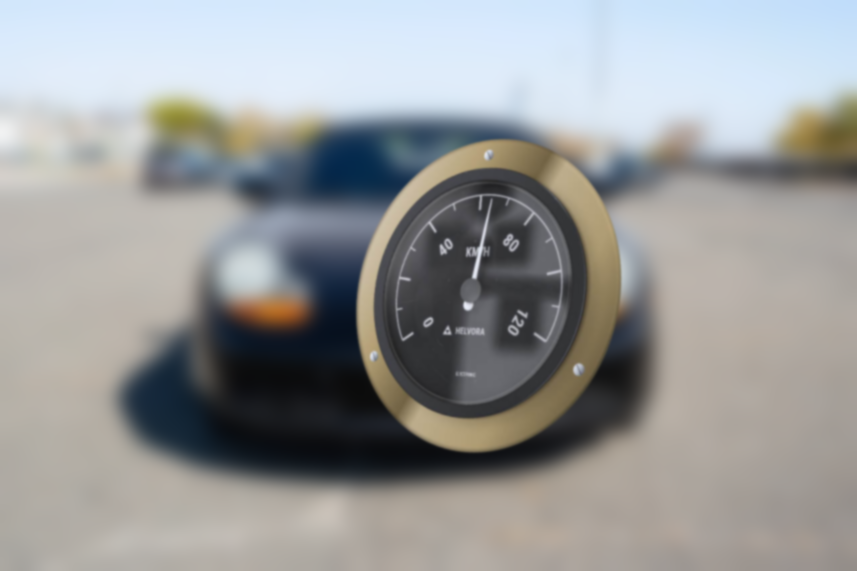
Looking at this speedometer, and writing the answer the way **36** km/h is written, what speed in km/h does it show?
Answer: **65** km/h
